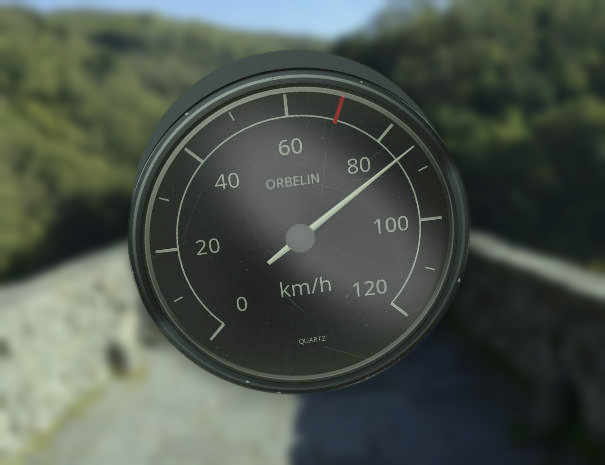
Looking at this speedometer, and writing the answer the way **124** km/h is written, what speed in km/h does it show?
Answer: **85** km/h
